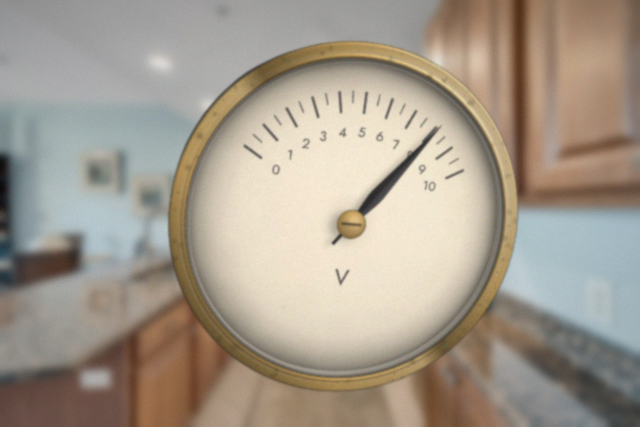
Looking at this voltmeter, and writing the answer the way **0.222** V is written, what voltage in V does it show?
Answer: **8** V
